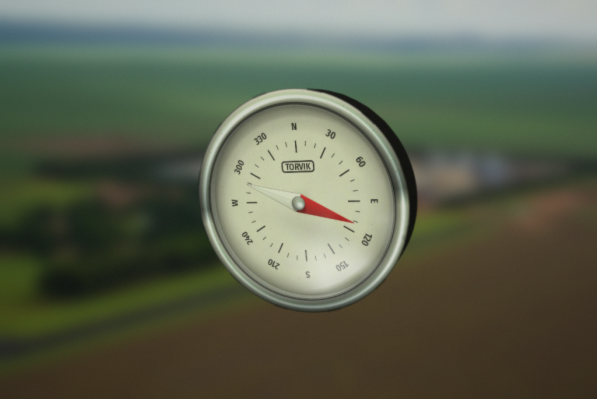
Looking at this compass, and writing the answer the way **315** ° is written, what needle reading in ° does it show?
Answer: **110** °
